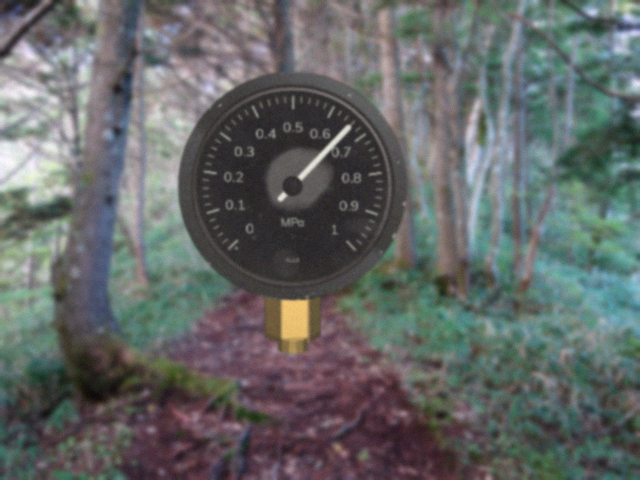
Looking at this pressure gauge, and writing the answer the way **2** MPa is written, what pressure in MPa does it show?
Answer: **0.66** MPa
